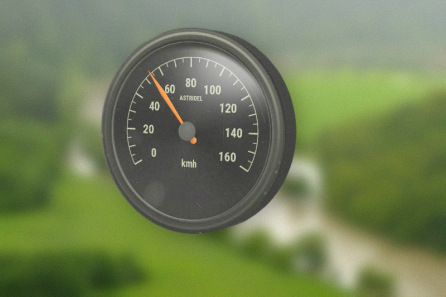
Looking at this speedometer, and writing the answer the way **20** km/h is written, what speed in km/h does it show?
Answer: **55** km/h
